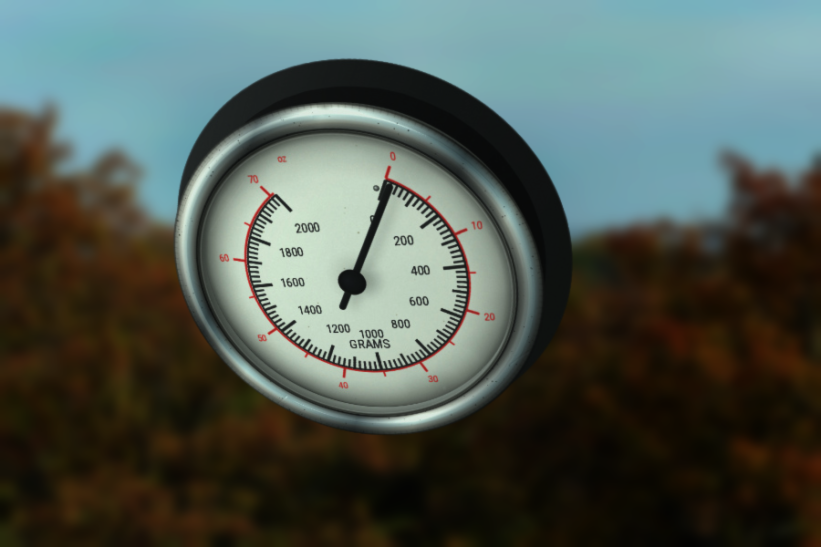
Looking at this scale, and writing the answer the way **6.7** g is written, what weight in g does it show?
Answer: **20** g
